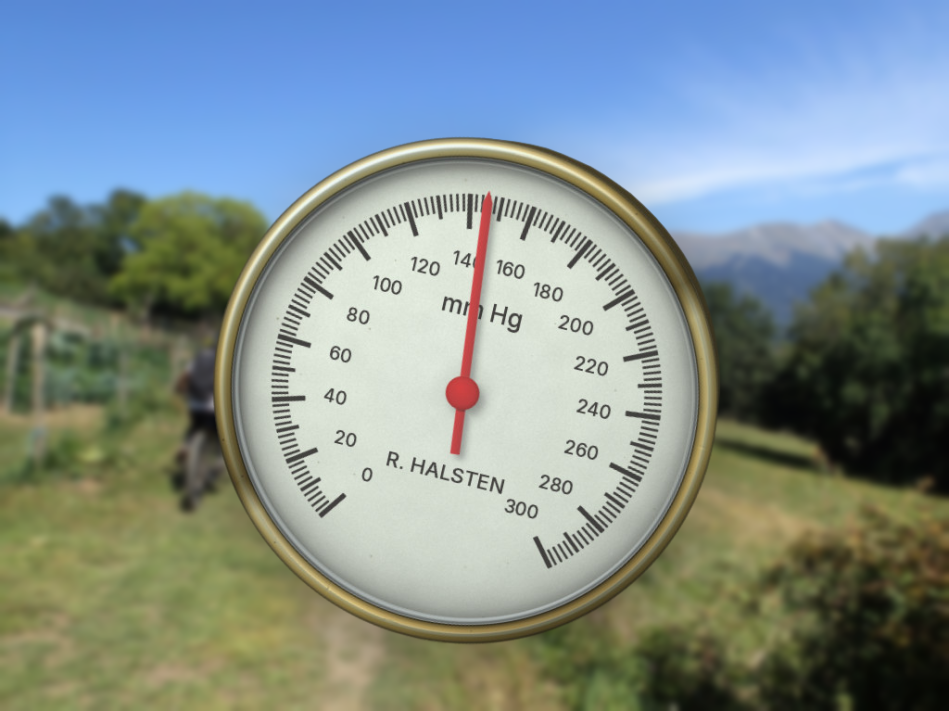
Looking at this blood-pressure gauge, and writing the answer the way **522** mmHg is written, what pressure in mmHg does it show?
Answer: **146** mmHg
